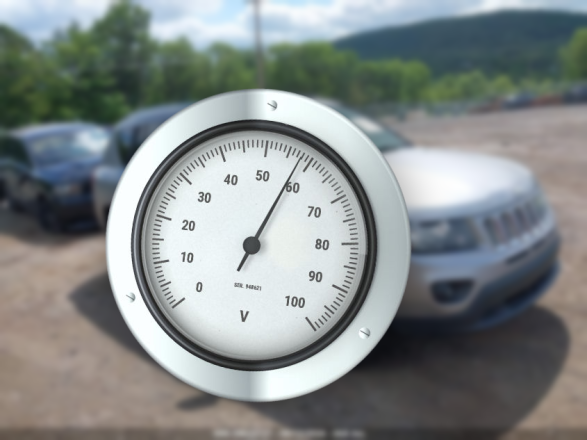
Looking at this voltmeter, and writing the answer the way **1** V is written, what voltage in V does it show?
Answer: **58** V
